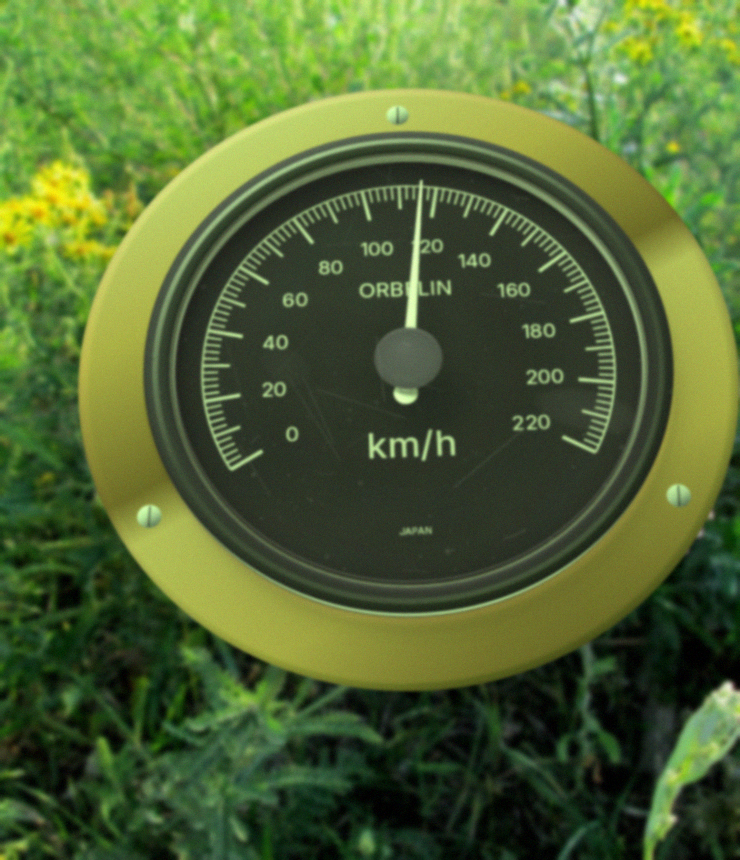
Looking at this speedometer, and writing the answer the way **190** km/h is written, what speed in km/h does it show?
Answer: **116** km/h
